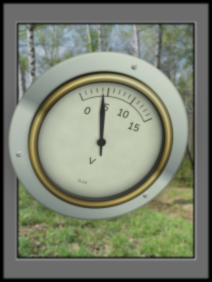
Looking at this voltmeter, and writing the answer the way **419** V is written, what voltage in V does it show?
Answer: **4** V
